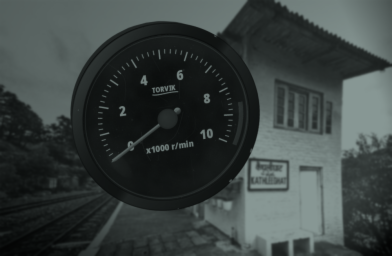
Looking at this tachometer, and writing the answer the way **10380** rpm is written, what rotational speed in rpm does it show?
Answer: **0** rpm
